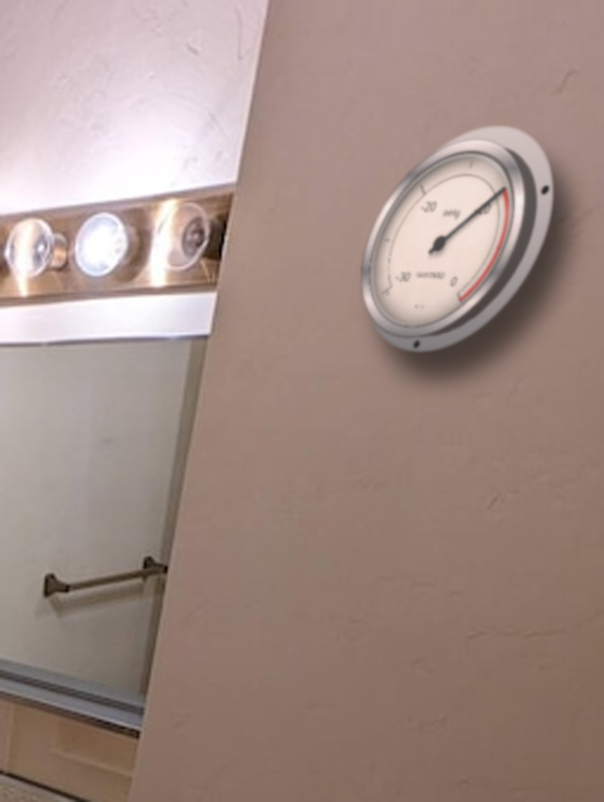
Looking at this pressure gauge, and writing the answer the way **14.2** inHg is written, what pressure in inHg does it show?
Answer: **-10** inHg
